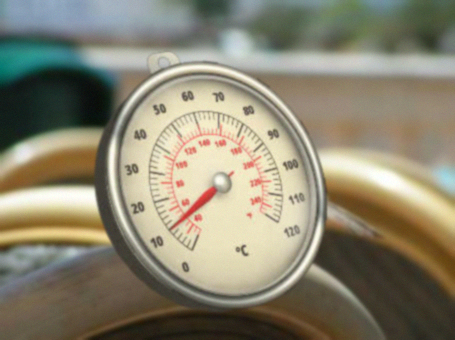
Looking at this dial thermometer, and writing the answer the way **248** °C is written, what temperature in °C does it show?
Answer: **10** °C
